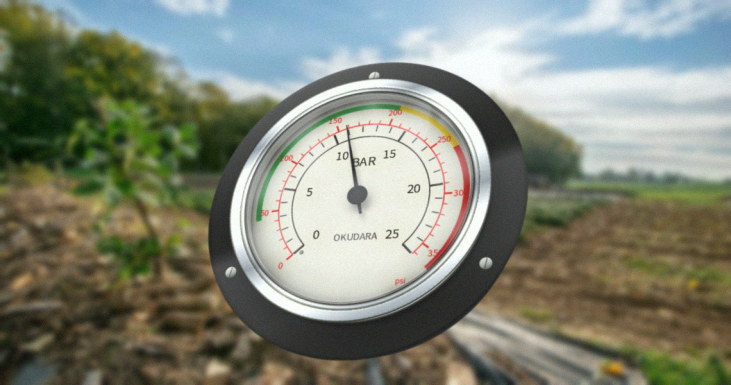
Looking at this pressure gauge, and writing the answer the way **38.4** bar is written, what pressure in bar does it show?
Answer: **11** bar
